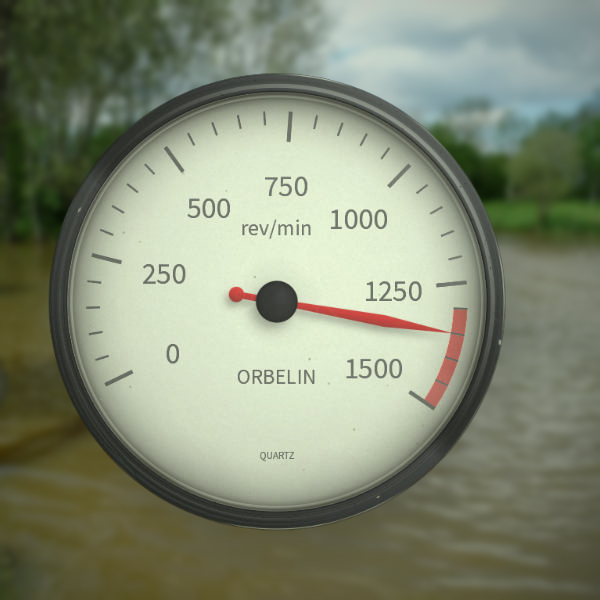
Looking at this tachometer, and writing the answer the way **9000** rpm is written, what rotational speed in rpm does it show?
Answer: **1350** rpm
